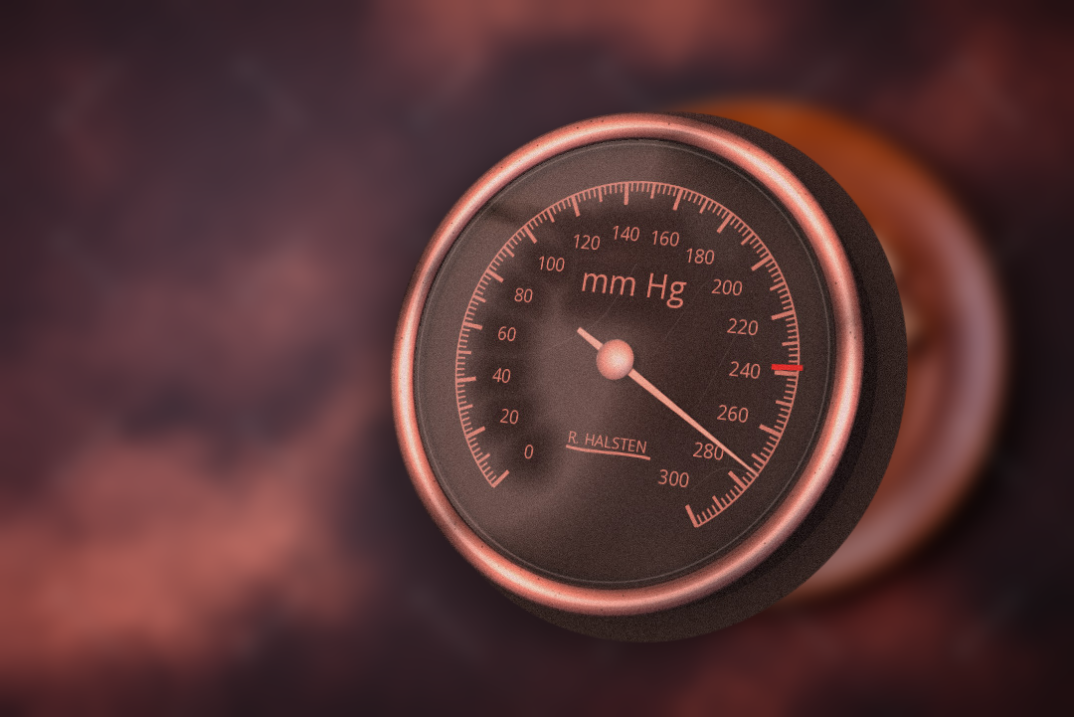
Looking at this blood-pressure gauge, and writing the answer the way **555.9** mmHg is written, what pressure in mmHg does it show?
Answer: **274** mmHg
